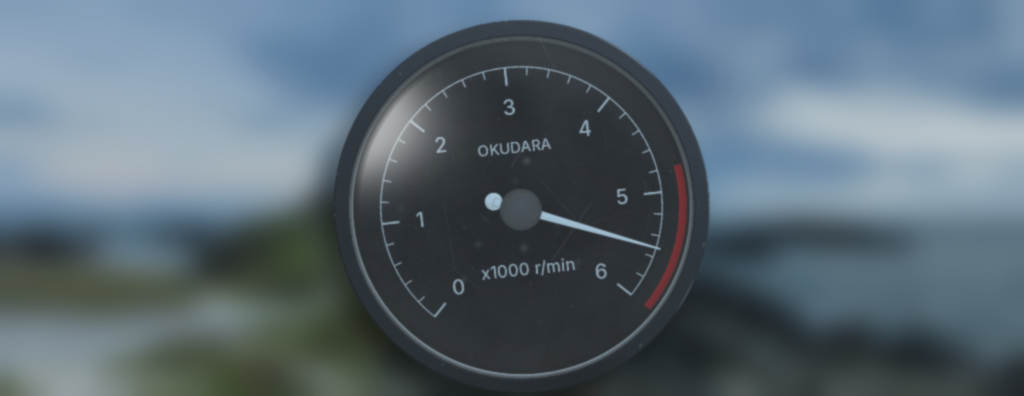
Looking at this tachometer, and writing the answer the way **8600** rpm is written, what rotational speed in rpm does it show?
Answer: **5500** rpm
